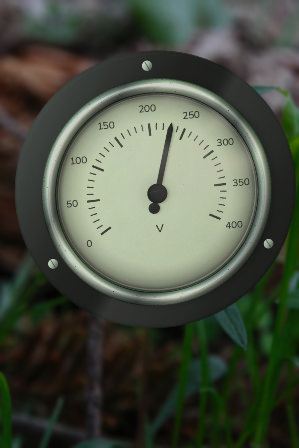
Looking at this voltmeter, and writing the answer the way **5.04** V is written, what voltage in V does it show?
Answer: **230** V
